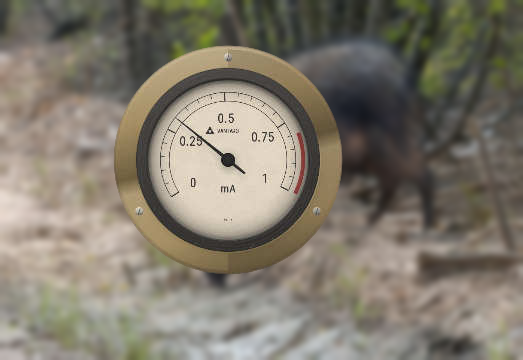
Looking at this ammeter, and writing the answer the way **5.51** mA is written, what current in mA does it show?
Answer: **0.3** mA
